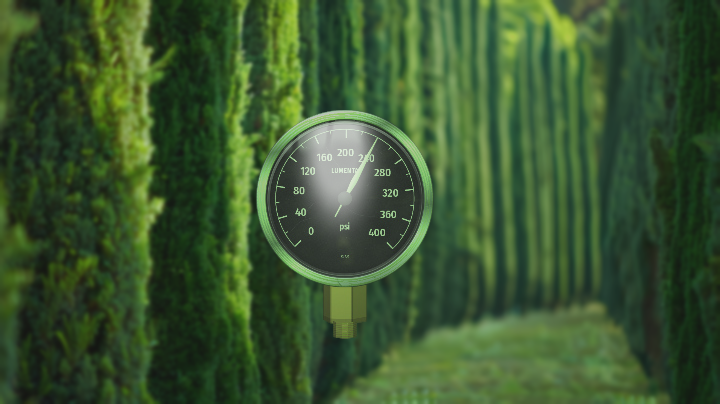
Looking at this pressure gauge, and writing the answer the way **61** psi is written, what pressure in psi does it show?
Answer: **240** psi
